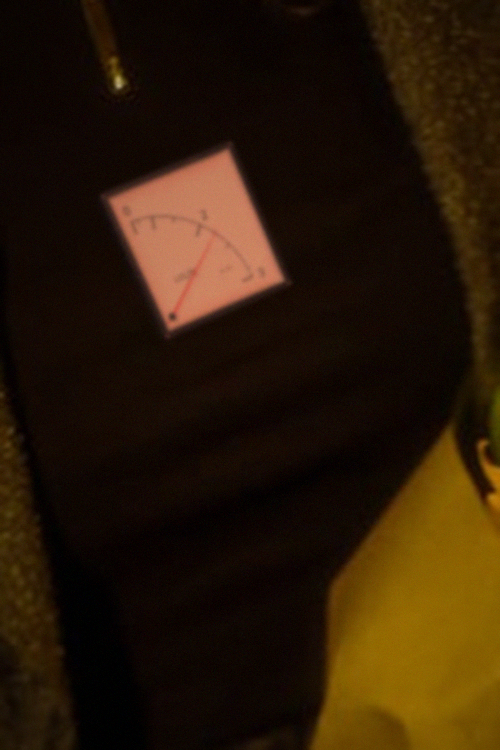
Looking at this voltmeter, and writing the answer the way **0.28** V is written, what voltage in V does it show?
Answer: **2.25** V
